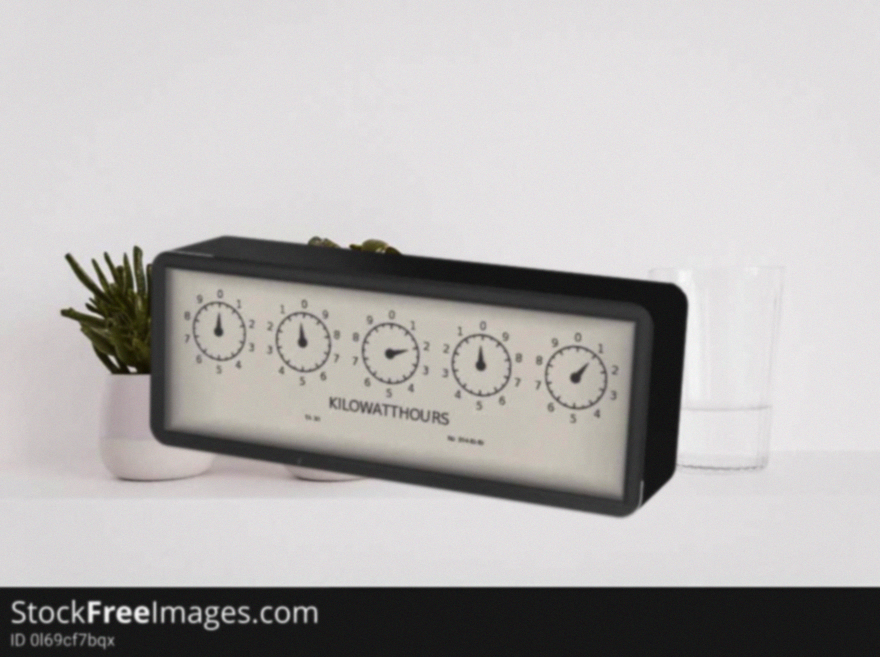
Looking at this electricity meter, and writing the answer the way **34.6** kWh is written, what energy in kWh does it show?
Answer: **201** kWh
